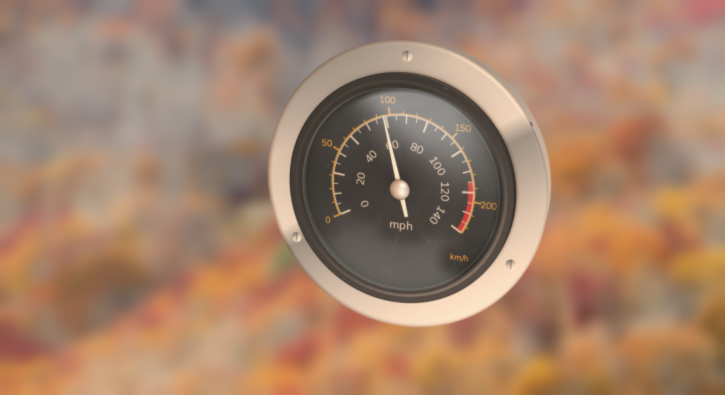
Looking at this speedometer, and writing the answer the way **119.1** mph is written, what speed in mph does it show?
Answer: **60** mph
